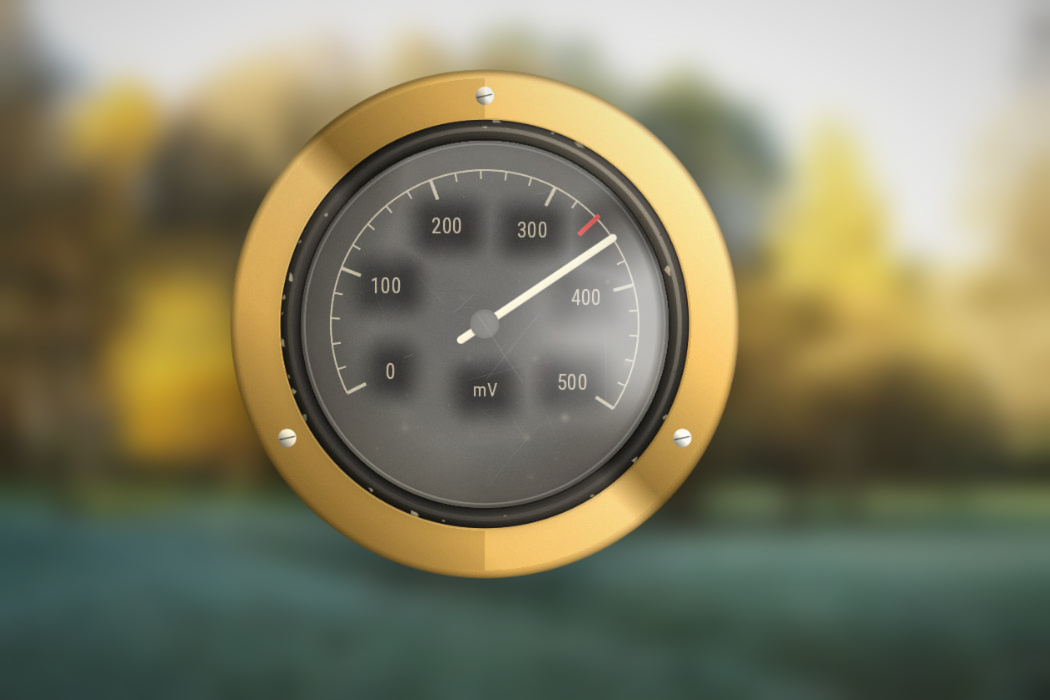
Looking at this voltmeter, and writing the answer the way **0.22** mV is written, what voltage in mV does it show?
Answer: **360** mV
